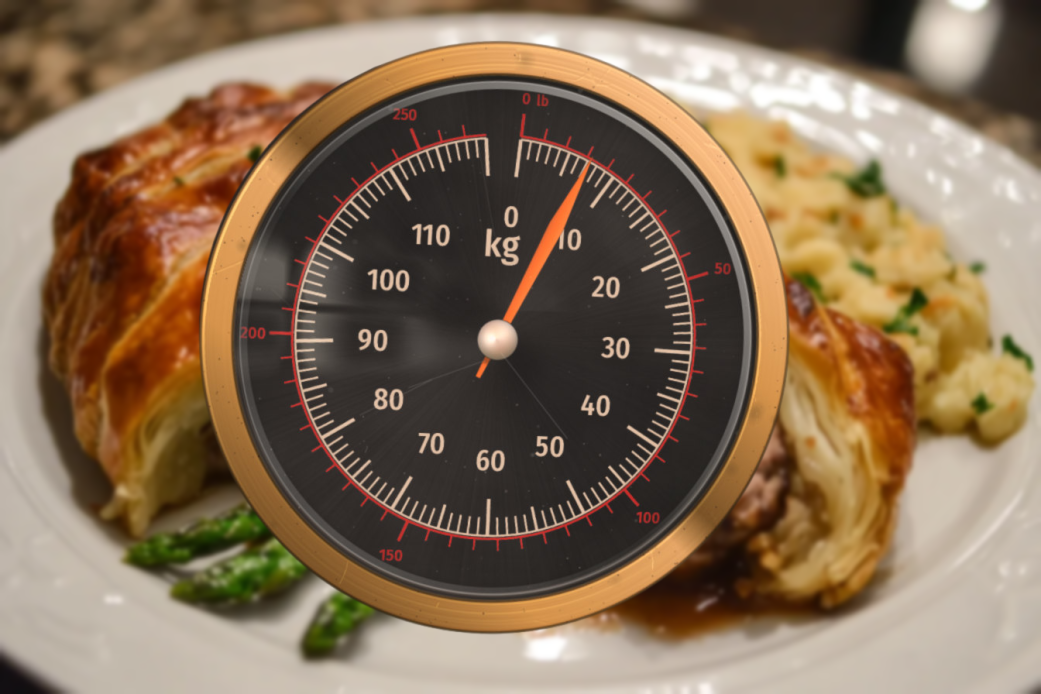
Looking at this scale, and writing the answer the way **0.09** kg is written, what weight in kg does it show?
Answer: **7** kg
